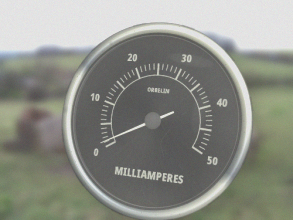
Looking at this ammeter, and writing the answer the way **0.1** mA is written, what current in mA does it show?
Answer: **1** mA
